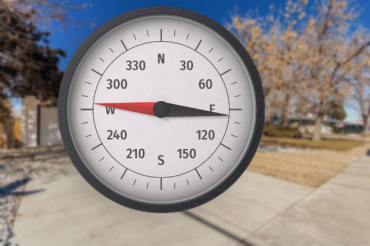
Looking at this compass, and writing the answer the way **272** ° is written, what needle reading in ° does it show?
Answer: **275** °
